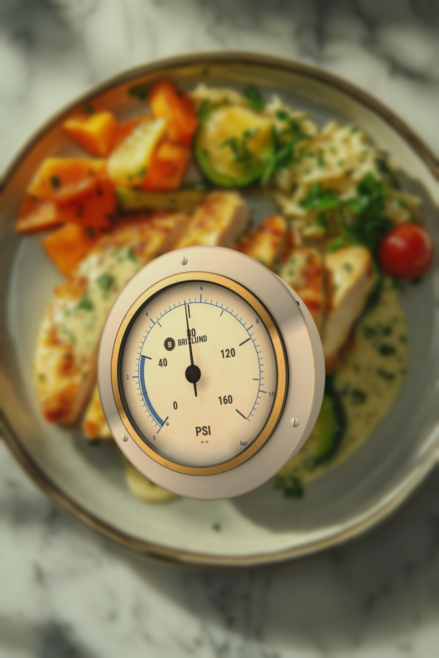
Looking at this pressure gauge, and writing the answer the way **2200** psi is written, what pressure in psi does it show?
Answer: **80** psi
